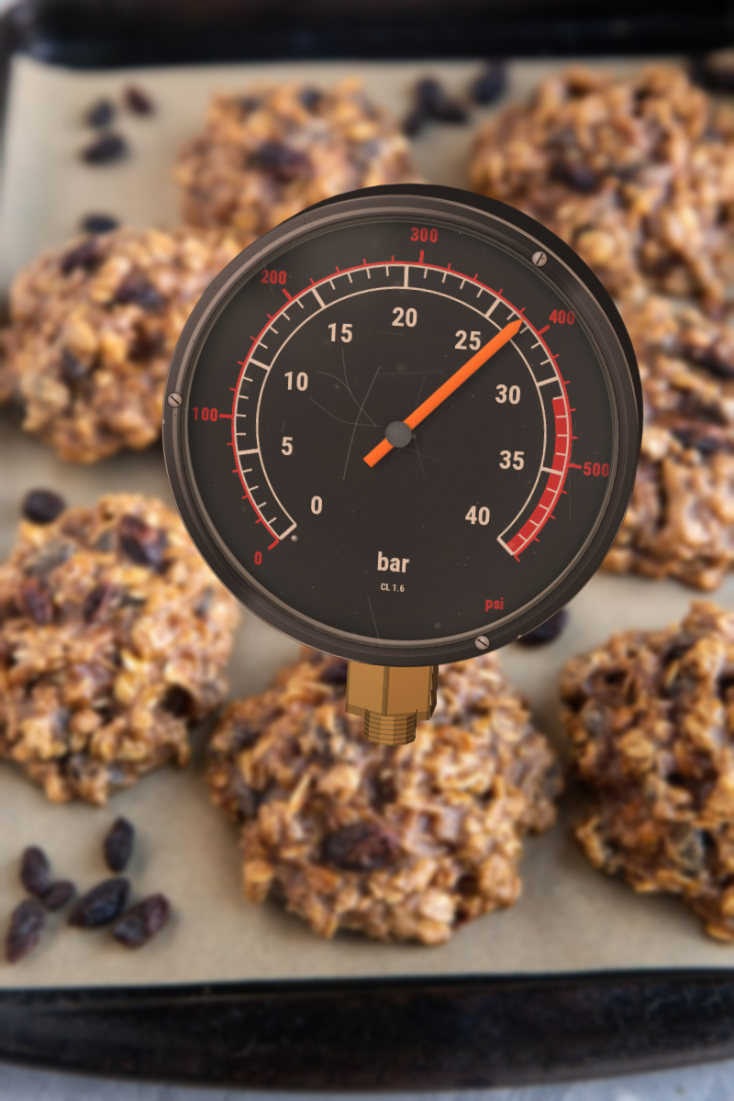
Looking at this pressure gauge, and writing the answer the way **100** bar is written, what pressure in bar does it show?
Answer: **26.5** bar
